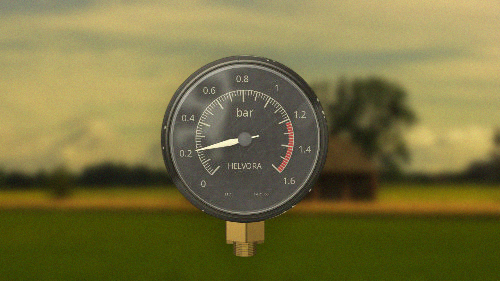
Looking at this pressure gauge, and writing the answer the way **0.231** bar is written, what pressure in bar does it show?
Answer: **0.2** bar
